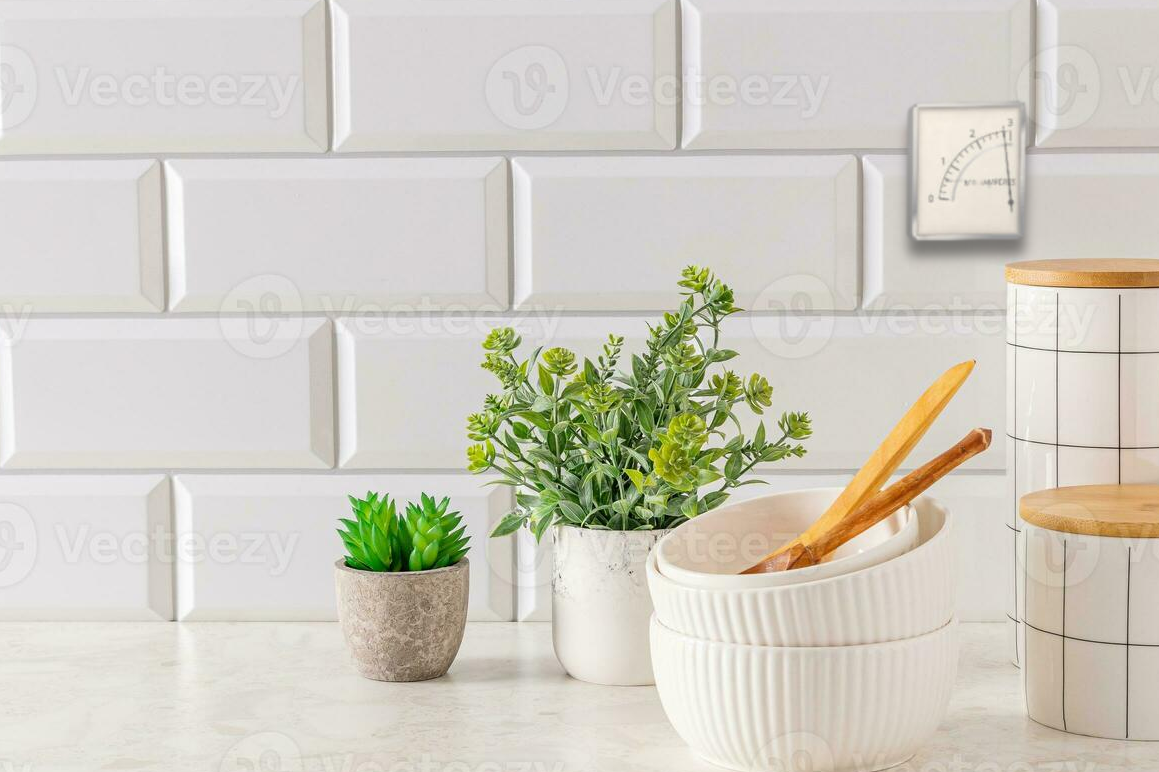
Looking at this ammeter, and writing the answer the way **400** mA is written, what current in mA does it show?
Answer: **2.8** mA
